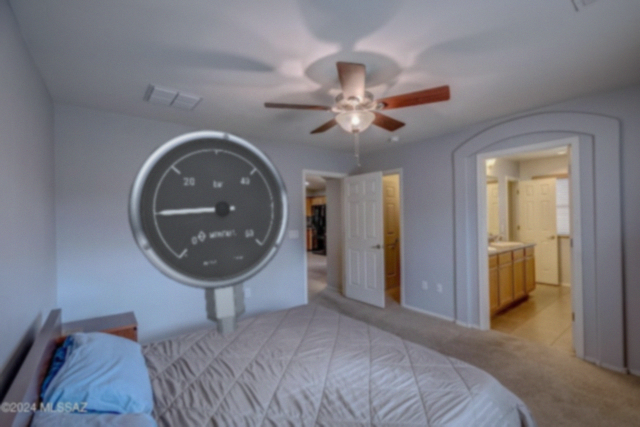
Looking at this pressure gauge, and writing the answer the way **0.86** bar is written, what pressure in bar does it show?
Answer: **10** bar
